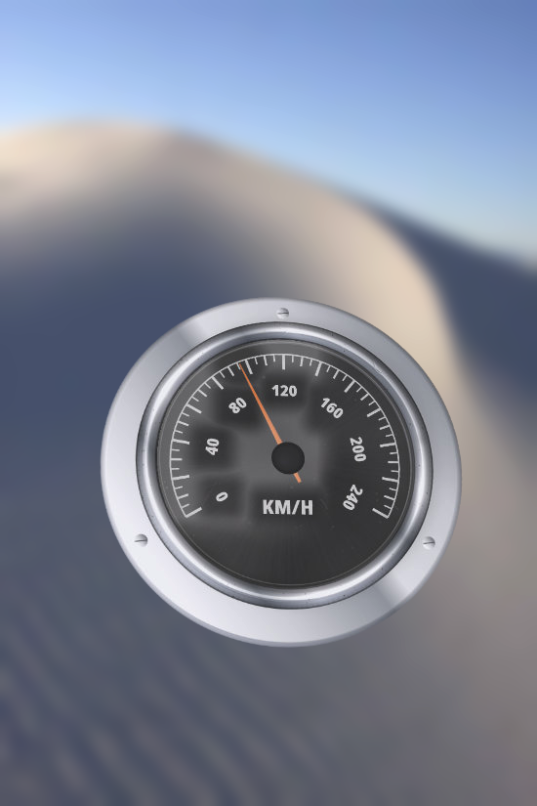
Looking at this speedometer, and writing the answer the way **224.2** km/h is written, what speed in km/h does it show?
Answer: **95** km/h
